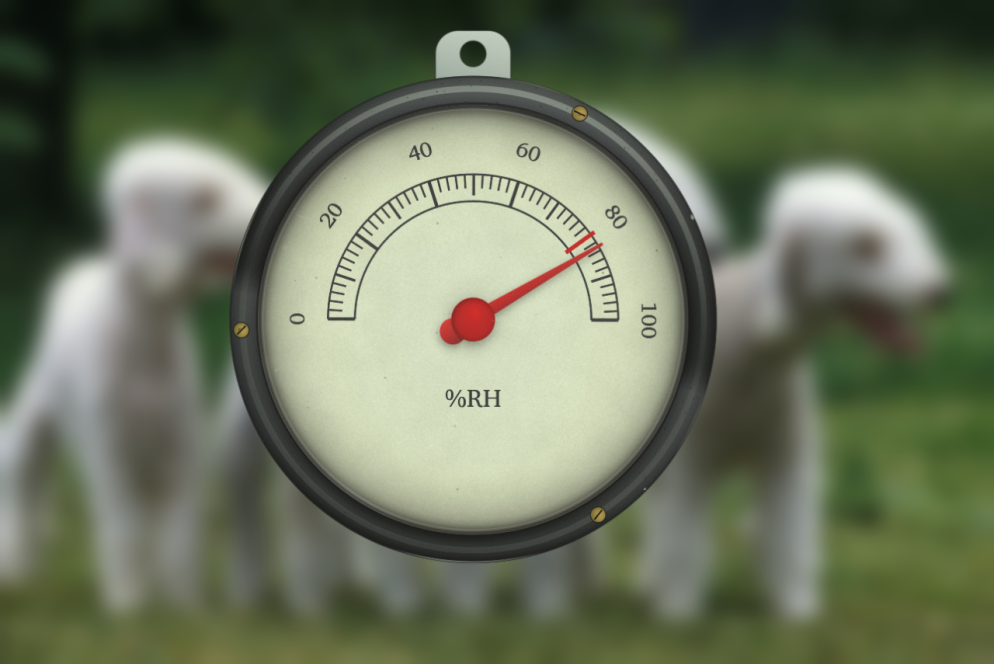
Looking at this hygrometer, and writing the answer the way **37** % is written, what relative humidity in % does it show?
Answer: **83** %
